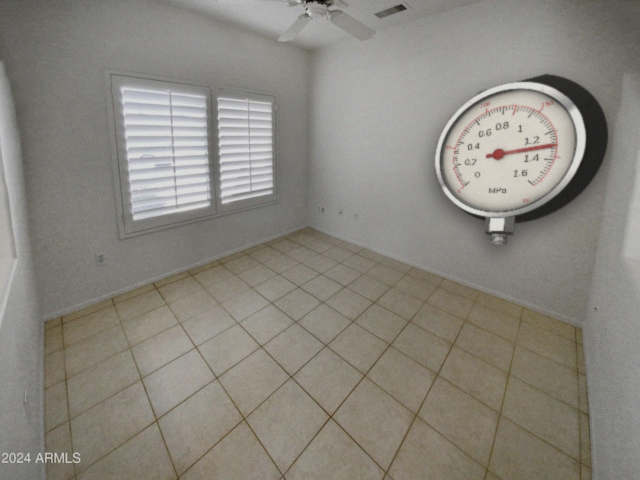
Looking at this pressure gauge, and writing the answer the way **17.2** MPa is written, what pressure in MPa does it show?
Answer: **1.3** MPa
